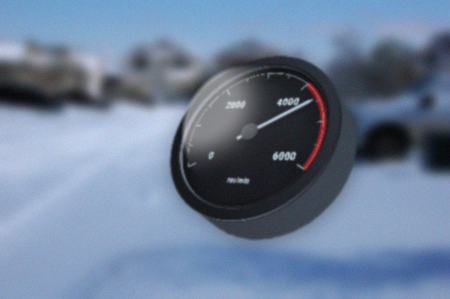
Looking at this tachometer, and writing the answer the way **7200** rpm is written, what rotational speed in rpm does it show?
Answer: **4500** rpm
